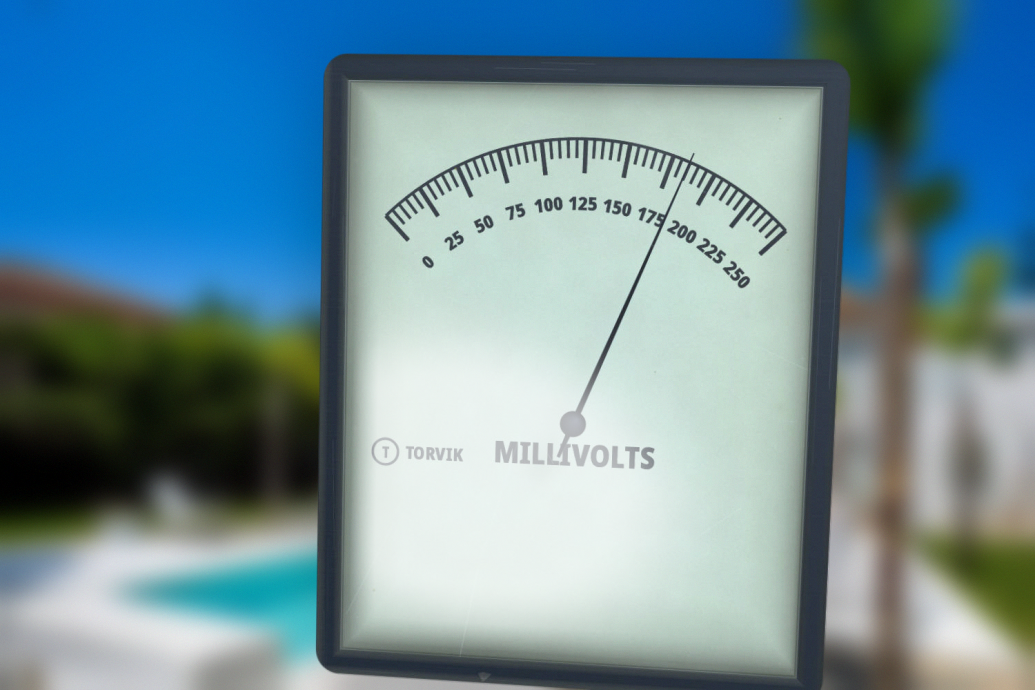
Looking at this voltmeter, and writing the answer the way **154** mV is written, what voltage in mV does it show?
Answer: **185** mV
